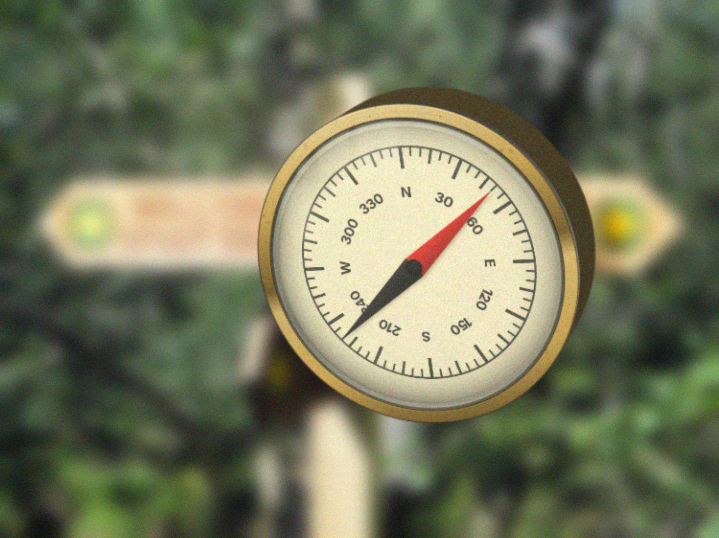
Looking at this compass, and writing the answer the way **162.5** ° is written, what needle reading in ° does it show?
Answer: **50** °
